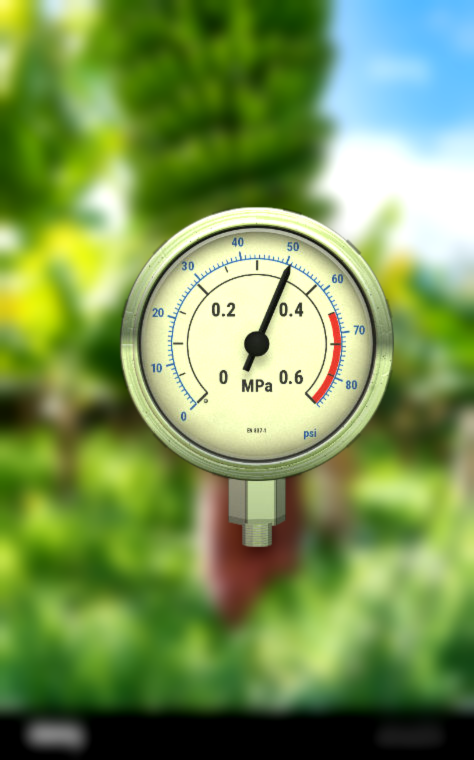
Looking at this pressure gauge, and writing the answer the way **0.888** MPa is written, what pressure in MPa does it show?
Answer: **0.35** MPa
